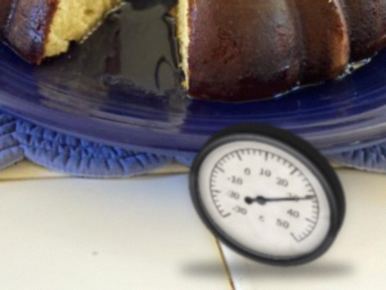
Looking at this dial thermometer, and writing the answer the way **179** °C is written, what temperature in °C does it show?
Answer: **30** °C
